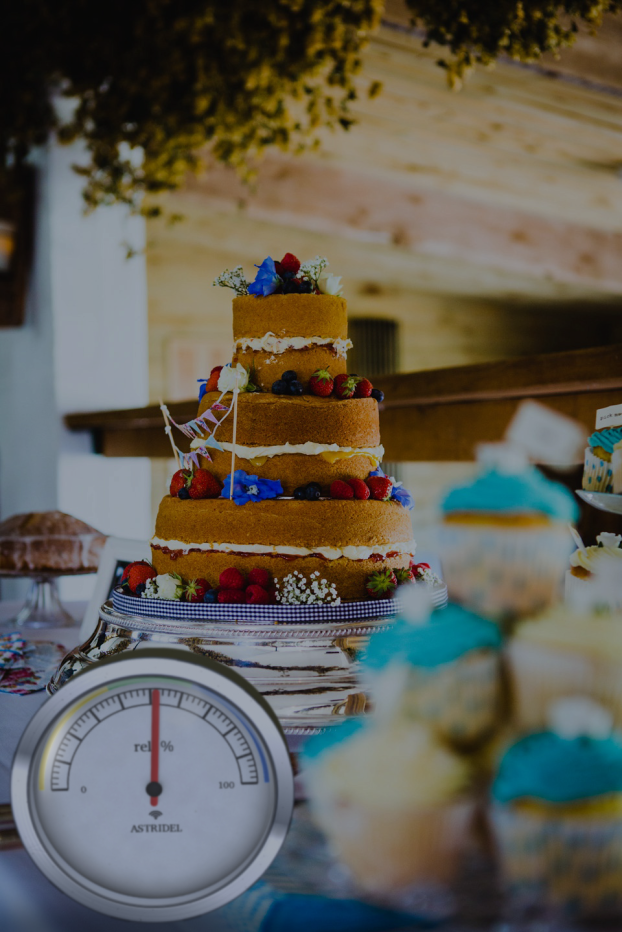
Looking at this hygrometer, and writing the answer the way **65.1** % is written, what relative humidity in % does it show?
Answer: **52** %
